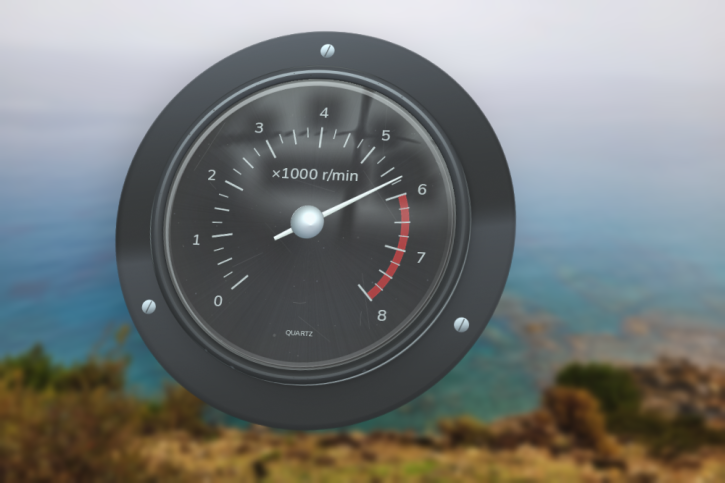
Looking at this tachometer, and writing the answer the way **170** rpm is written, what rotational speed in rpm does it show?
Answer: **5750** rpm
